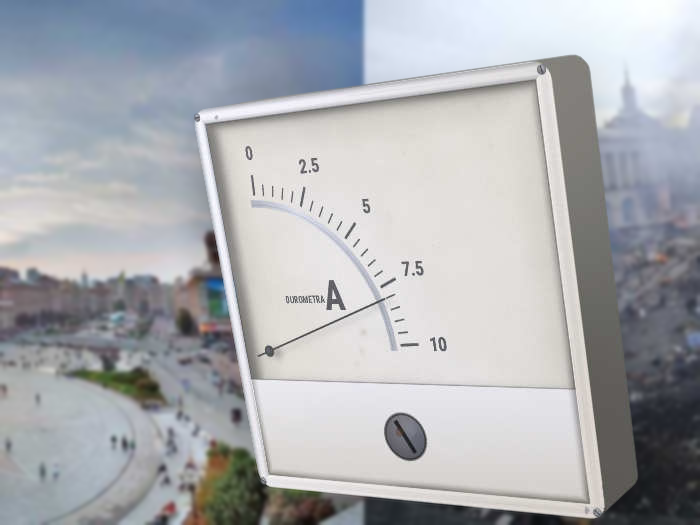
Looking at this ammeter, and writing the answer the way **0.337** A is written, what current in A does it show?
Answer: **8** A
